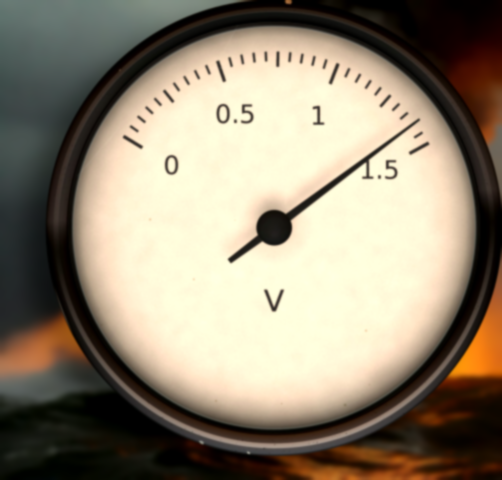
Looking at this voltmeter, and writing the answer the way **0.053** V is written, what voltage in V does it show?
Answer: **1.4** V
